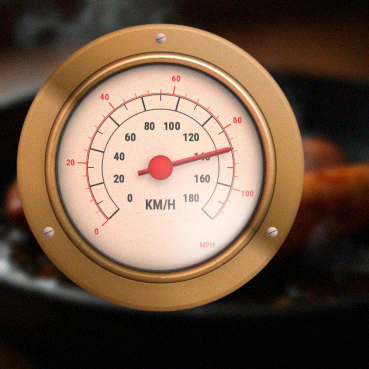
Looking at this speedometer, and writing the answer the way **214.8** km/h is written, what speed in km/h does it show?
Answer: **140** km/h
